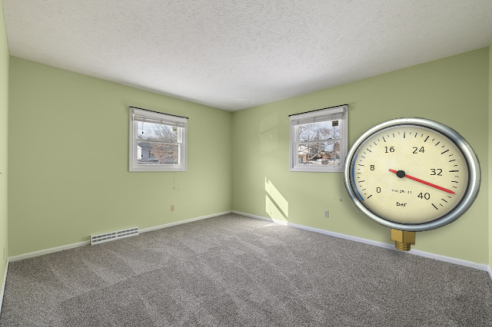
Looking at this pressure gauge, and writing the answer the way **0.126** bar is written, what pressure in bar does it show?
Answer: **36** bar
